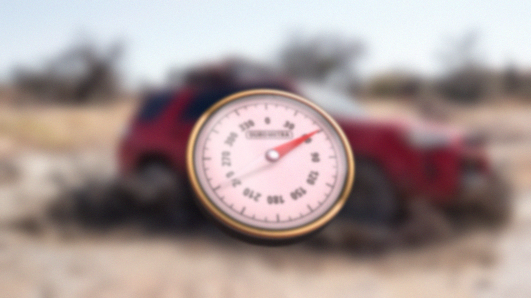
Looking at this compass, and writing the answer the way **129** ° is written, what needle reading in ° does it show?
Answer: **60** °
